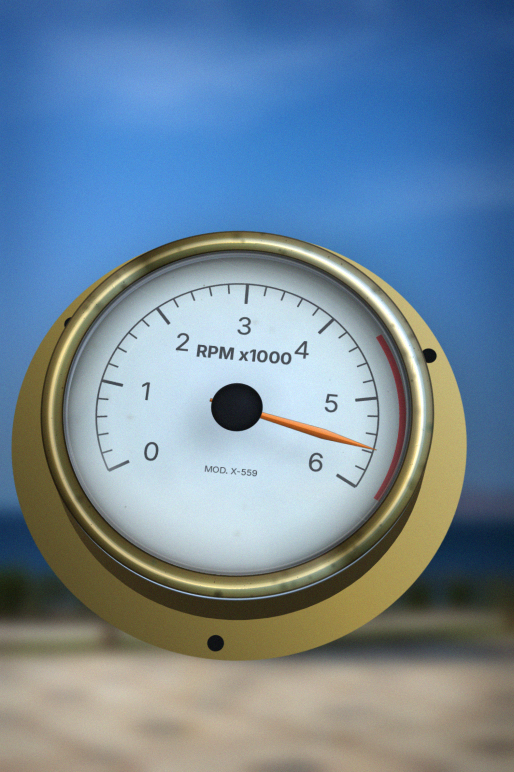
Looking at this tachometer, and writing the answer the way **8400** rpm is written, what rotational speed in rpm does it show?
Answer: **5600** rpm
